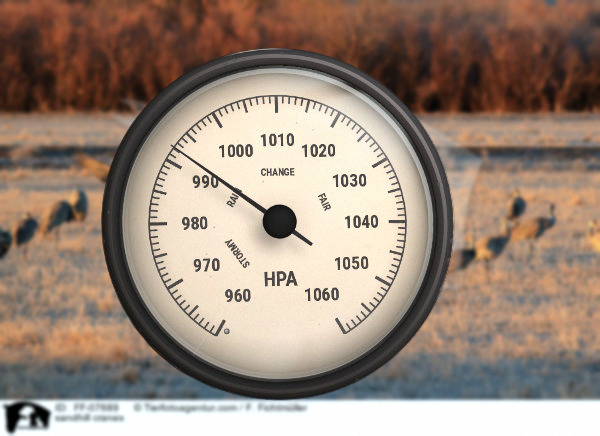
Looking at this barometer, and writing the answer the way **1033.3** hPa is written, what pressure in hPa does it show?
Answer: **992** hPa
